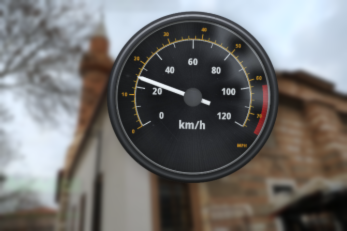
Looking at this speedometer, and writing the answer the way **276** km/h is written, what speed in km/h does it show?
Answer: **25** km/h
